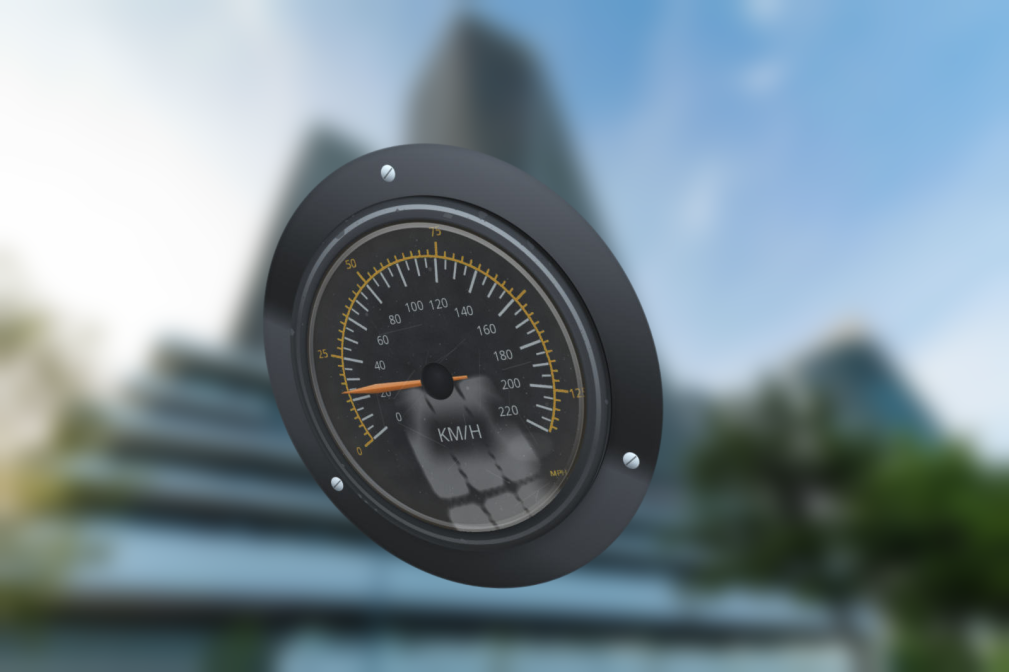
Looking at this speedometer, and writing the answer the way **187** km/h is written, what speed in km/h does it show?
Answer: **25** km/h
